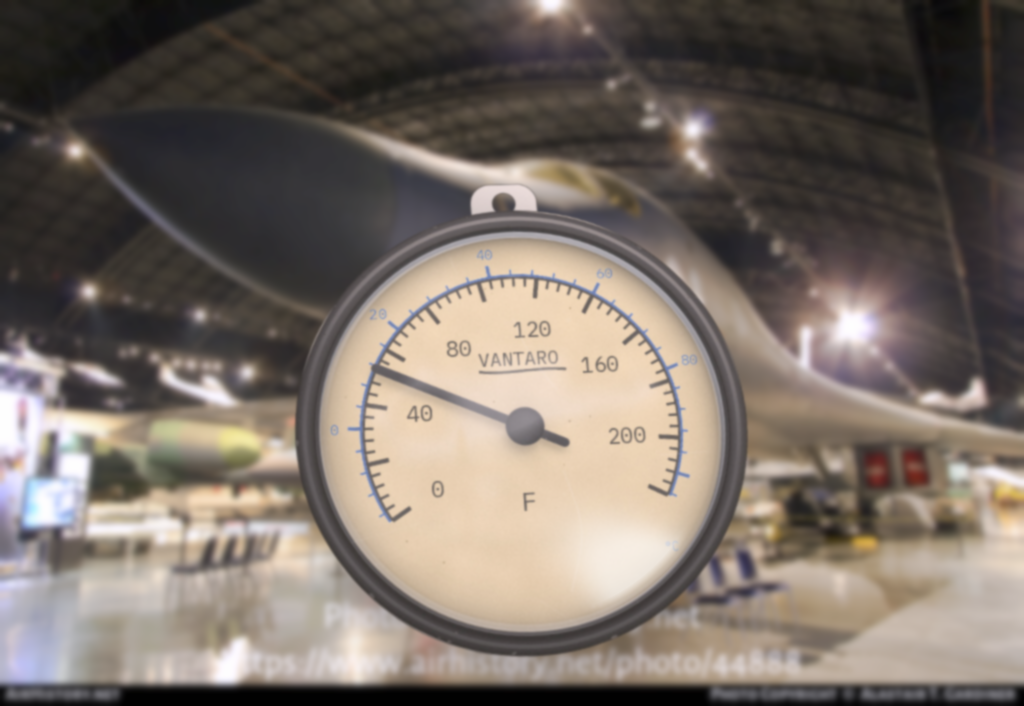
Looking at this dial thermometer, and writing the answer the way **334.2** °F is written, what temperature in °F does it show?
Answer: **52** °F
